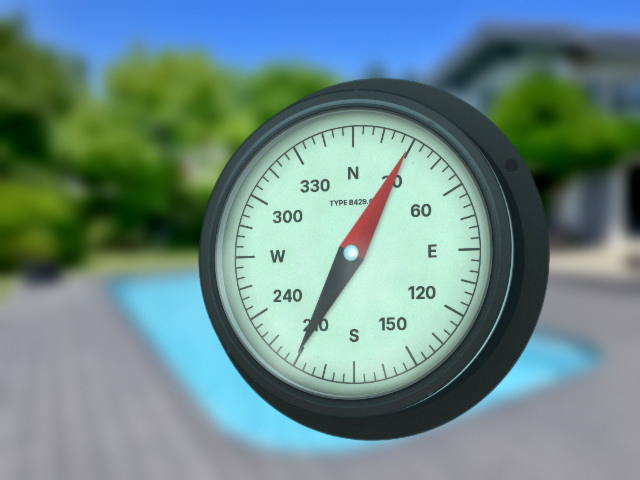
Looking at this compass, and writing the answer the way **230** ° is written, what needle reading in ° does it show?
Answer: **30** °
